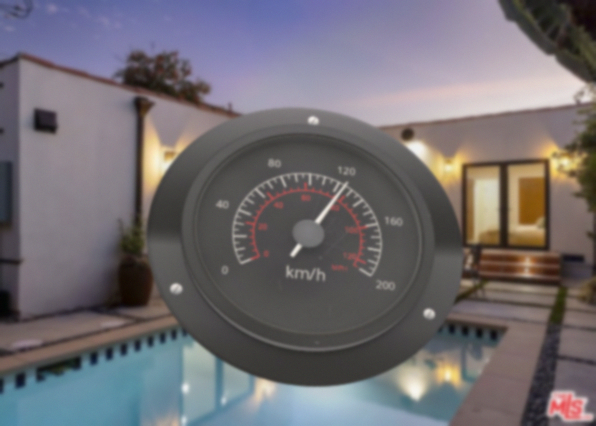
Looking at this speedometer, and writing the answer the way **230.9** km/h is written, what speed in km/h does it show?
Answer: **125** km/h
